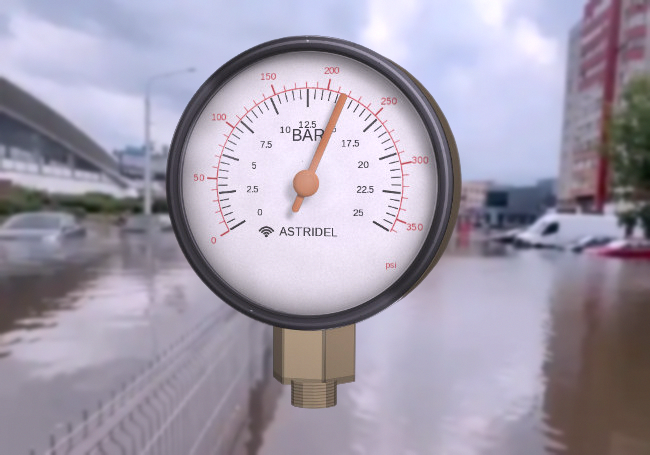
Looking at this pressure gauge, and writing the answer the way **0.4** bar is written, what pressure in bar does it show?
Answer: **15** bar
